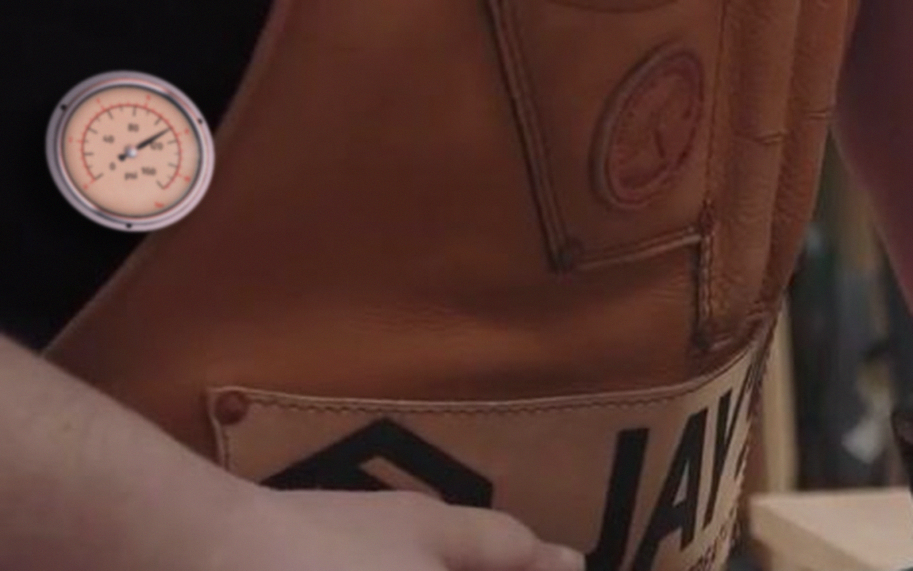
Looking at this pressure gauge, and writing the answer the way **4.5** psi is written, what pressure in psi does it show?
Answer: **110** psi
